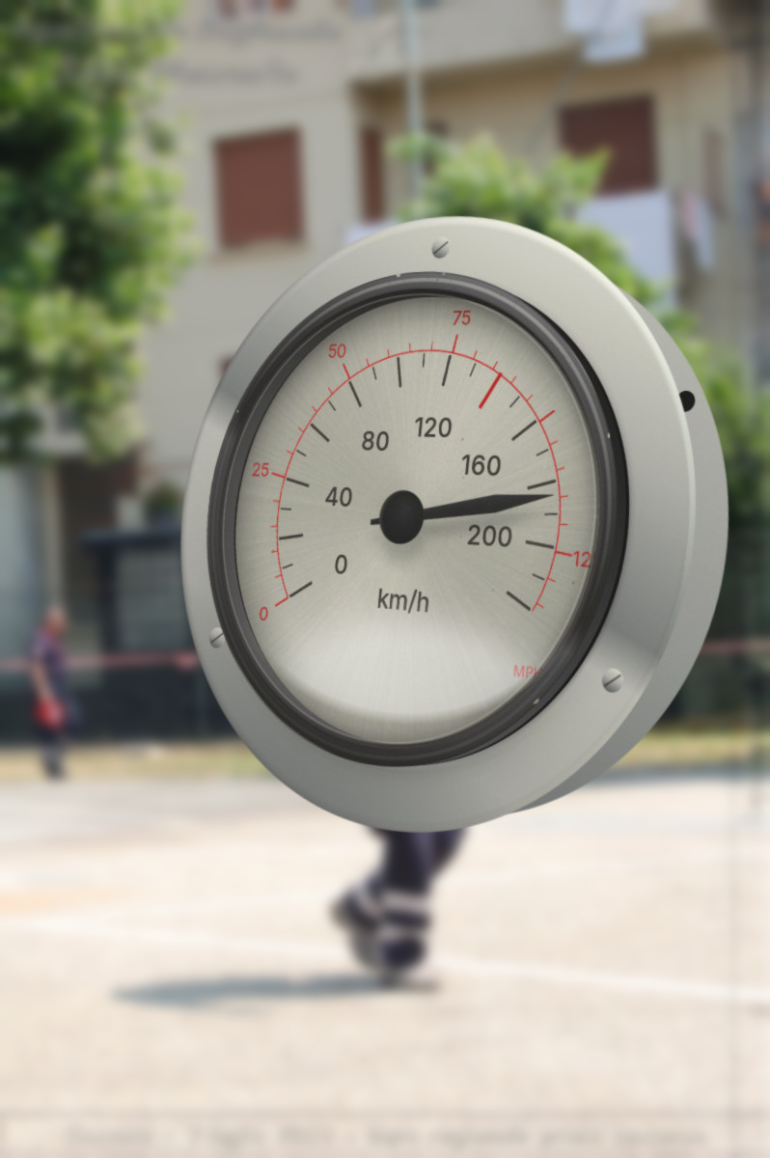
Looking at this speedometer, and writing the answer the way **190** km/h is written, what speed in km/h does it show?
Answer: **185** km/h
